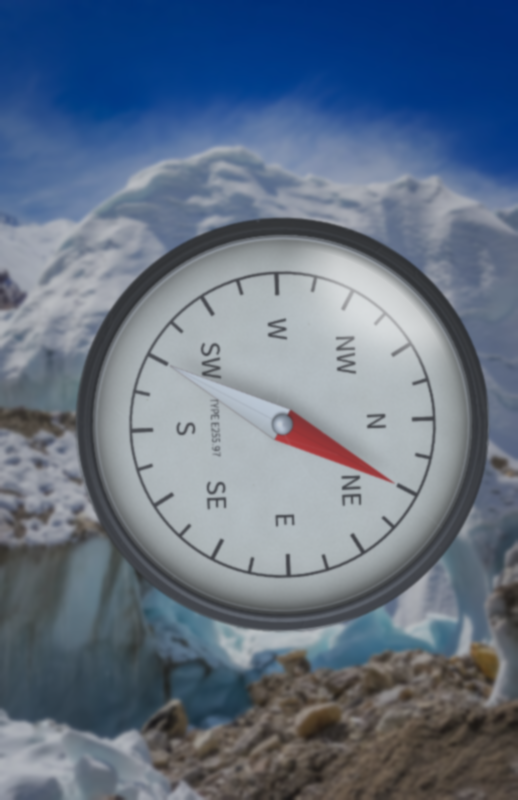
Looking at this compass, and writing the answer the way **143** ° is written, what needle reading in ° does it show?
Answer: **30** °
